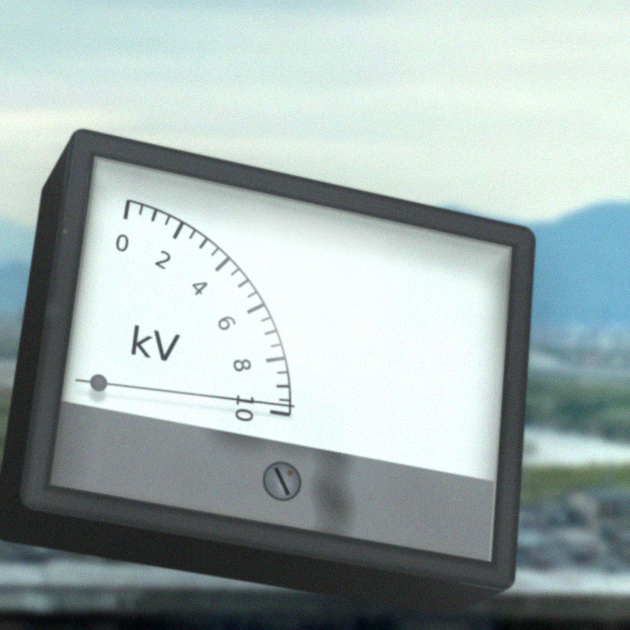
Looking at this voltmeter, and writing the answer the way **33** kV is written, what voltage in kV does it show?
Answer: **9.75** kV
